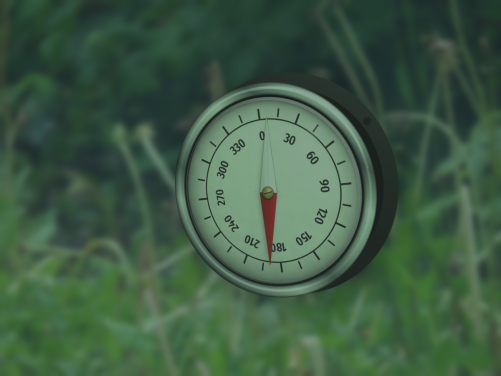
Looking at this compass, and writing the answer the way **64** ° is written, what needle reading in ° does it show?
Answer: **187.5** °
